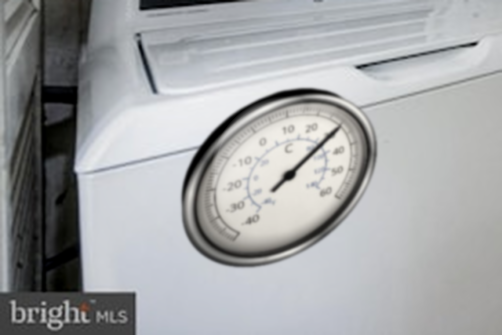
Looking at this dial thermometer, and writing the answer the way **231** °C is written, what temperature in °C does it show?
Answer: **30** °C
